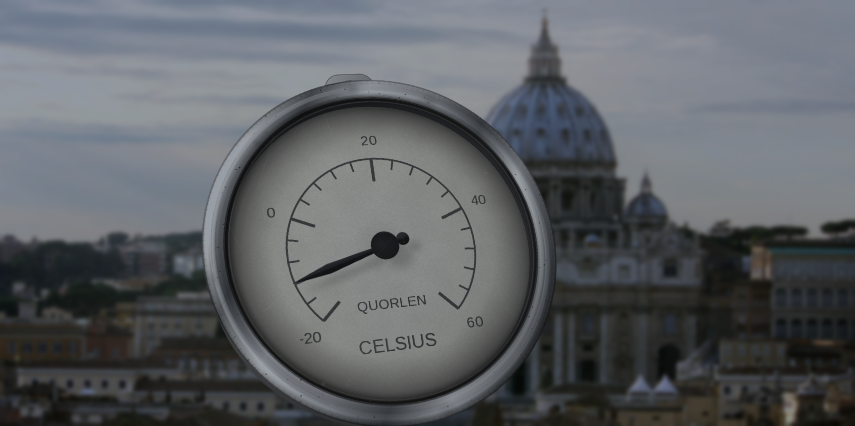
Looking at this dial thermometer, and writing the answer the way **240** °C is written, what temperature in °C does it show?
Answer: **-12** °C
